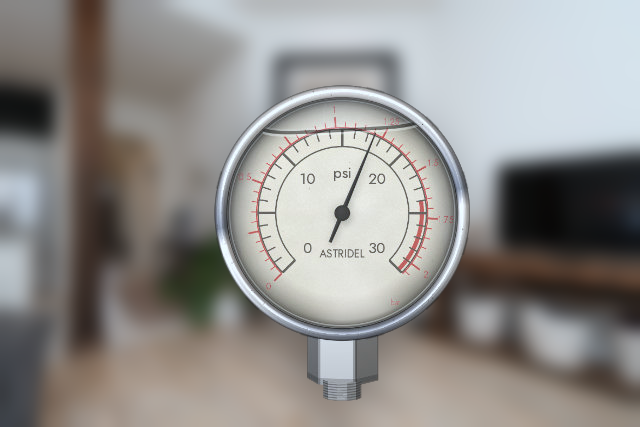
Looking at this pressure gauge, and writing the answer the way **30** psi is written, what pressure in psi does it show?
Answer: **17.5** psi
